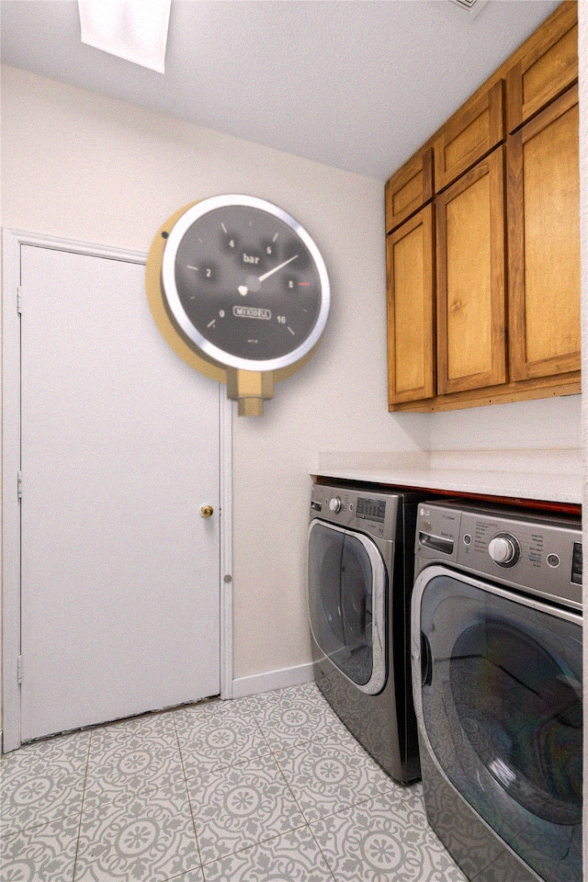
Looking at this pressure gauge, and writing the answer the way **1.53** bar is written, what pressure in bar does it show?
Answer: **7** bar
